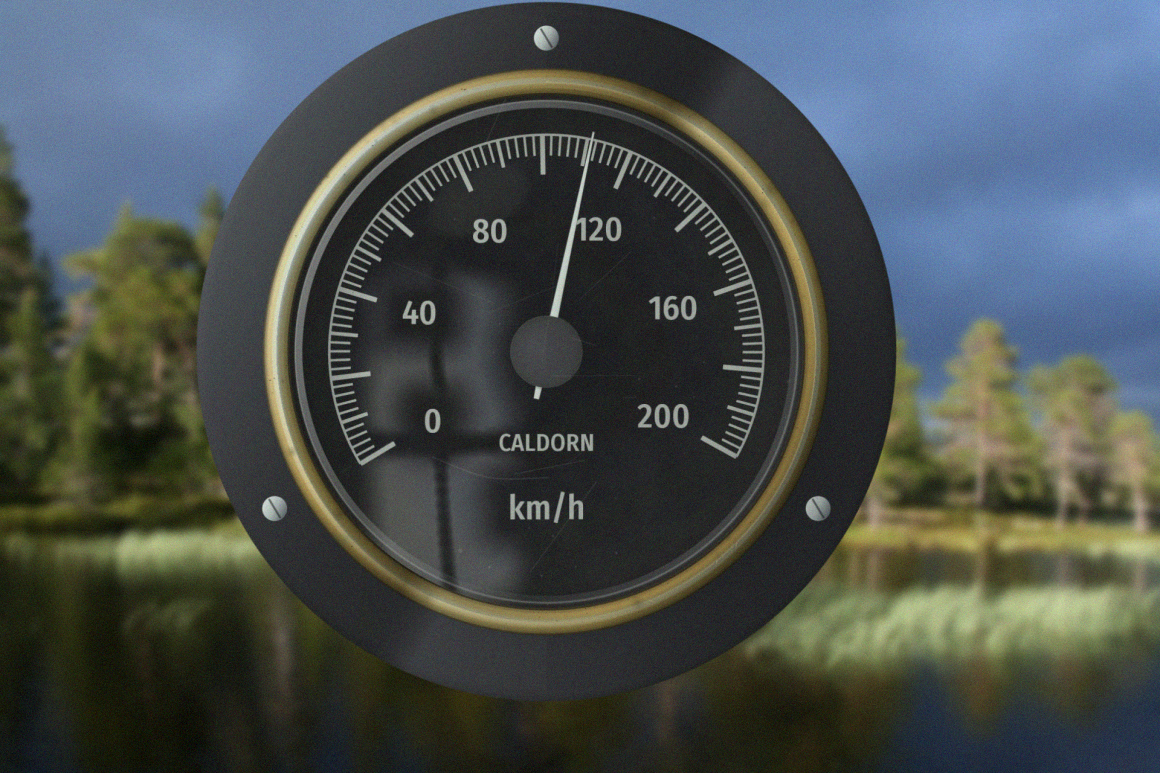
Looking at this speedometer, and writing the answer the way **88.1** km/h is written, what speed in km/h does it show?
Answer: **111** km/h
